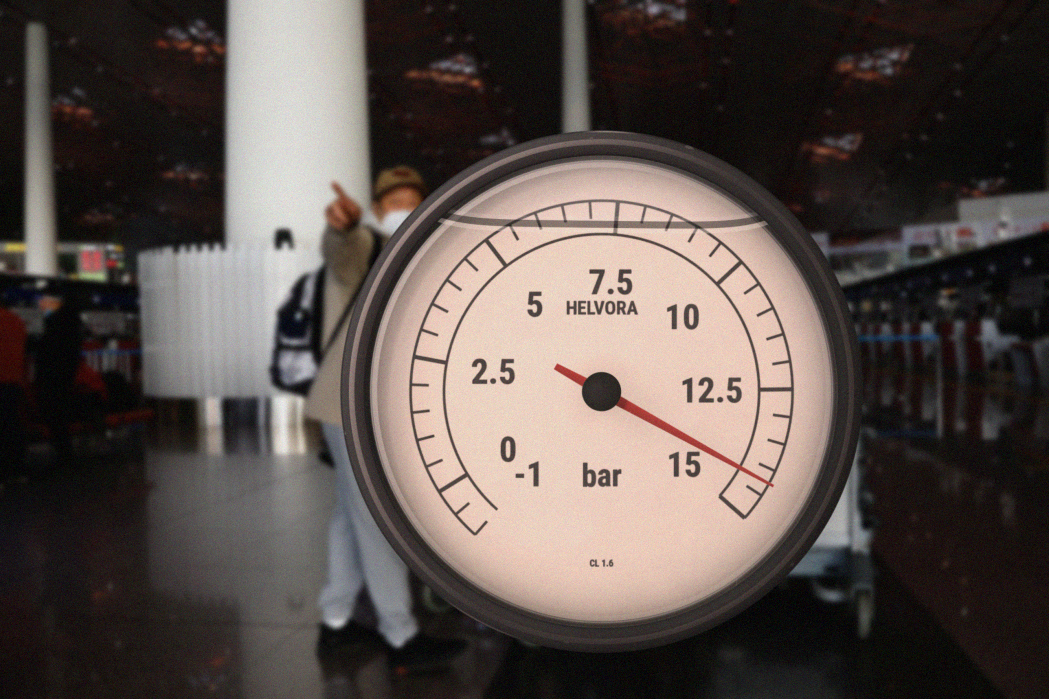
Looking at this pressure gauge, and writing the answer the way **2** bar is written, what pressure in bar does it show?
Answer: **14.25** bar
